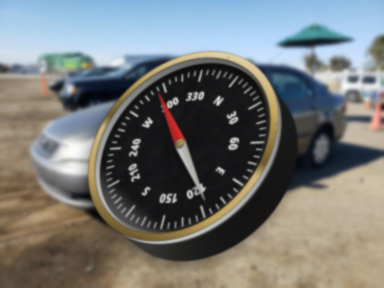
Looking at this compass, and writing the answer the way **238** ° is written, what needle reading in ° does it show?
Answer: **295** °
